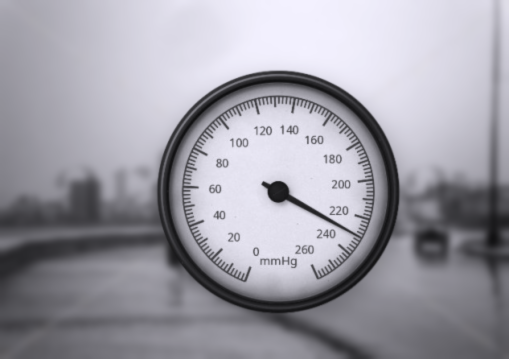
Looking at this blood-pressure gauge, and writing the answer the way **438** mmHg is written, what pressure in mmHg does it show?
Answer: **230** mmHg
